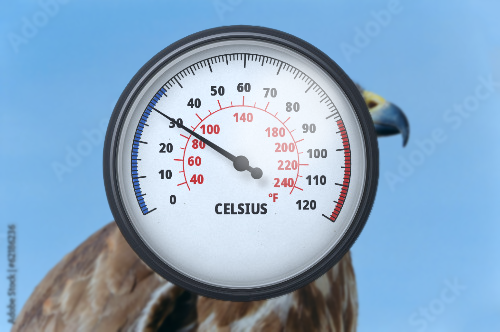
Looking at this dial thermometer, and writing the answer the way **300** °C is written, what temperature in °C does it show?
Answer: **30** °C
